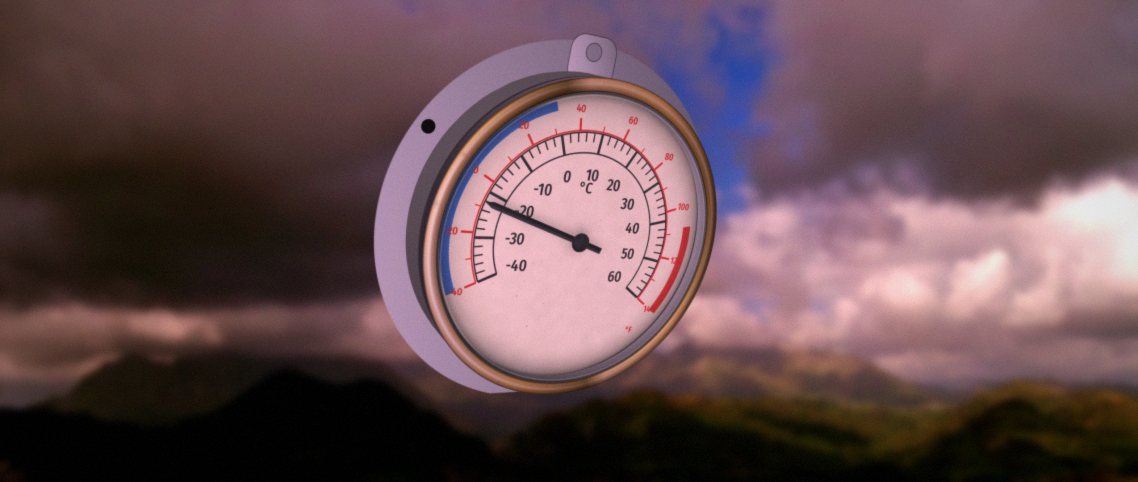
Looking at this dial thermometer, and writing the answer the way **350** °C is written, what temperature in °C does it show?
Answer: **-22** °C
